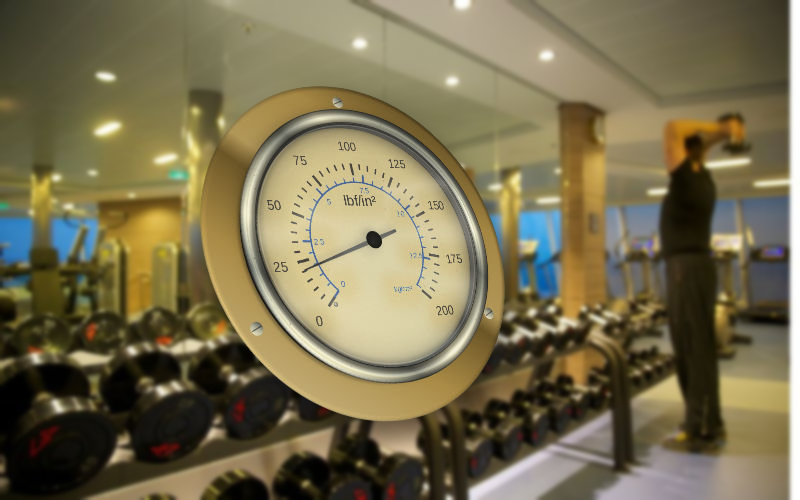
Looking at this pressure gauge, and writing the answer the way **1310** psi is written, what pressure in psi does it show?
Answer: **20** psi
